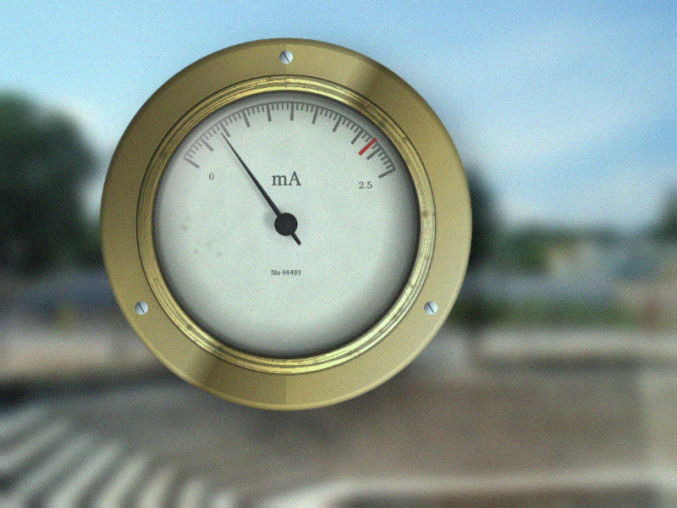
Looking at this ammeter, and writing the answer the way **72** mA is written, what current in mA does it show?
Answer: **0.45** mA
